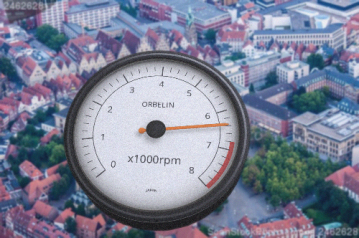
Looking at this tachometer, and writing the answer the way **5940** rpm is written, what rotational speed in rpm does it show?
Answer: **6400** rpm
